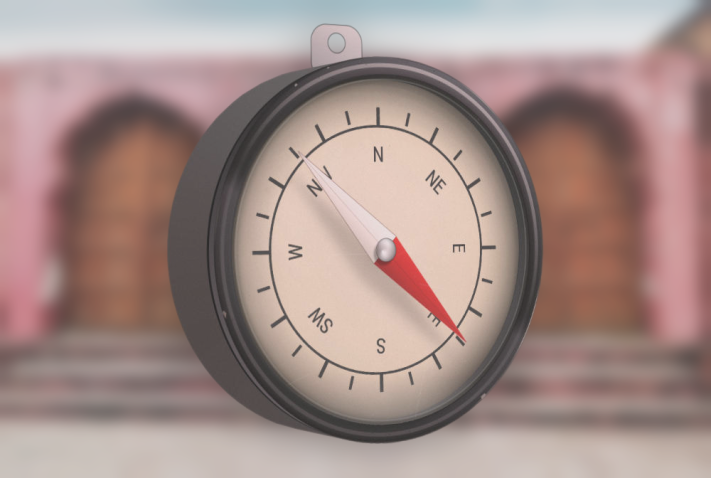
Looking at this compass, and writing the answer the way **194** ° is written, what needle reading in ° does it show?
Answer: **135** °
